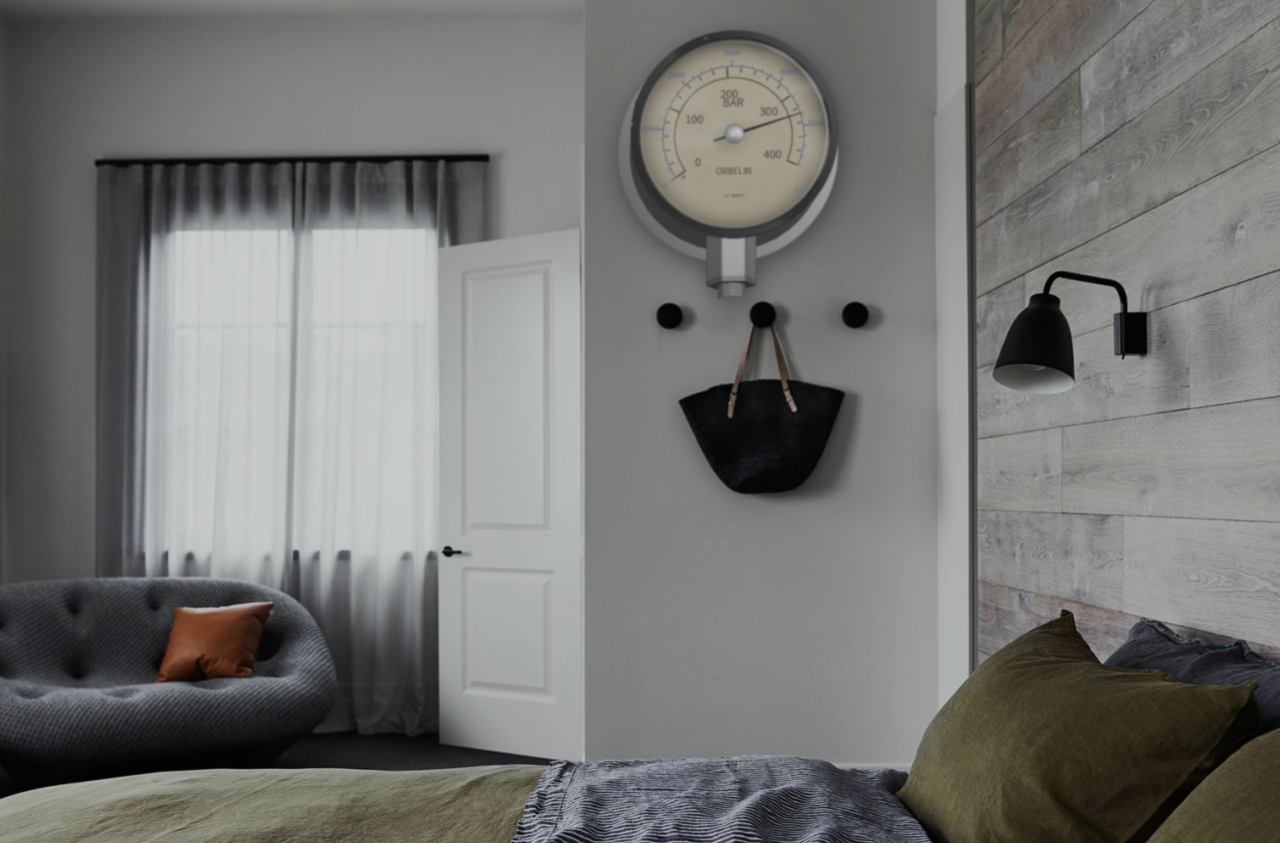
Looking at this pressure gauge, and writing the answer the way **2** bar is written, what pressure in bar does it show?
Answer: **330** bar
